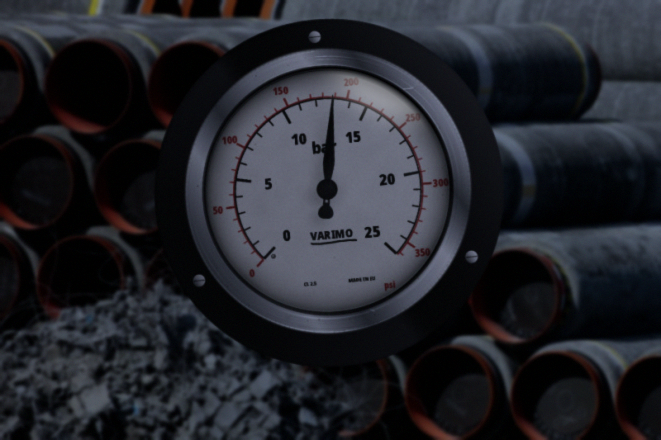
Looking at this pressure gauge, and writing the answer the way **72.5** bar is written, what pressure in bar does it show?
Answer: **13** bar
